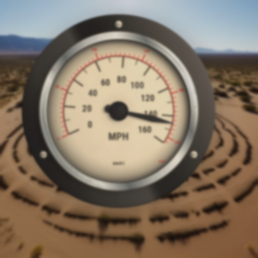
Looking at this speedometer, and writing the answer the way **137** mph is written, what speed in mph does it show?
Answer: **145** mph
